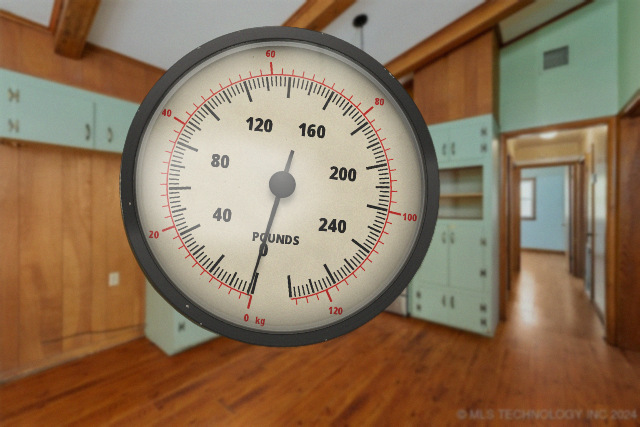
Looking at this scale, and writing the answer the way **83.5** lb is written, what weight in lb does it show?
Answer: **2** lb
